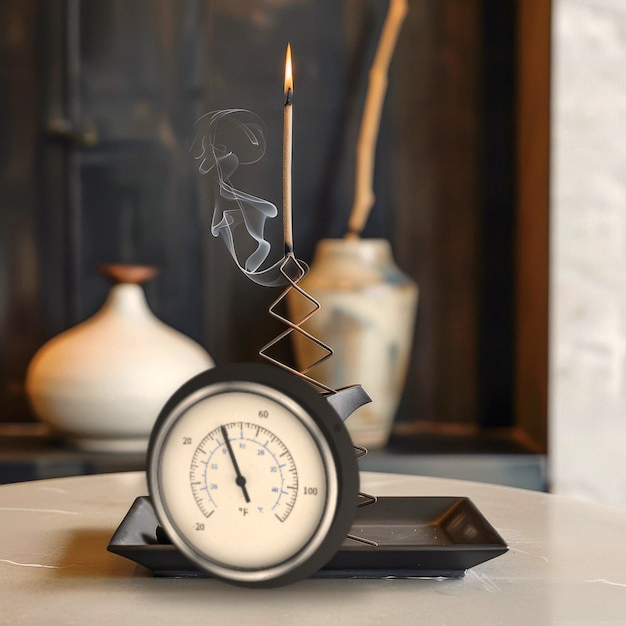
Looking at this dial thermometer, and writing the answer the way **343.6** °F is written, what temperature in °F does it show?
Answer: **40** °F
